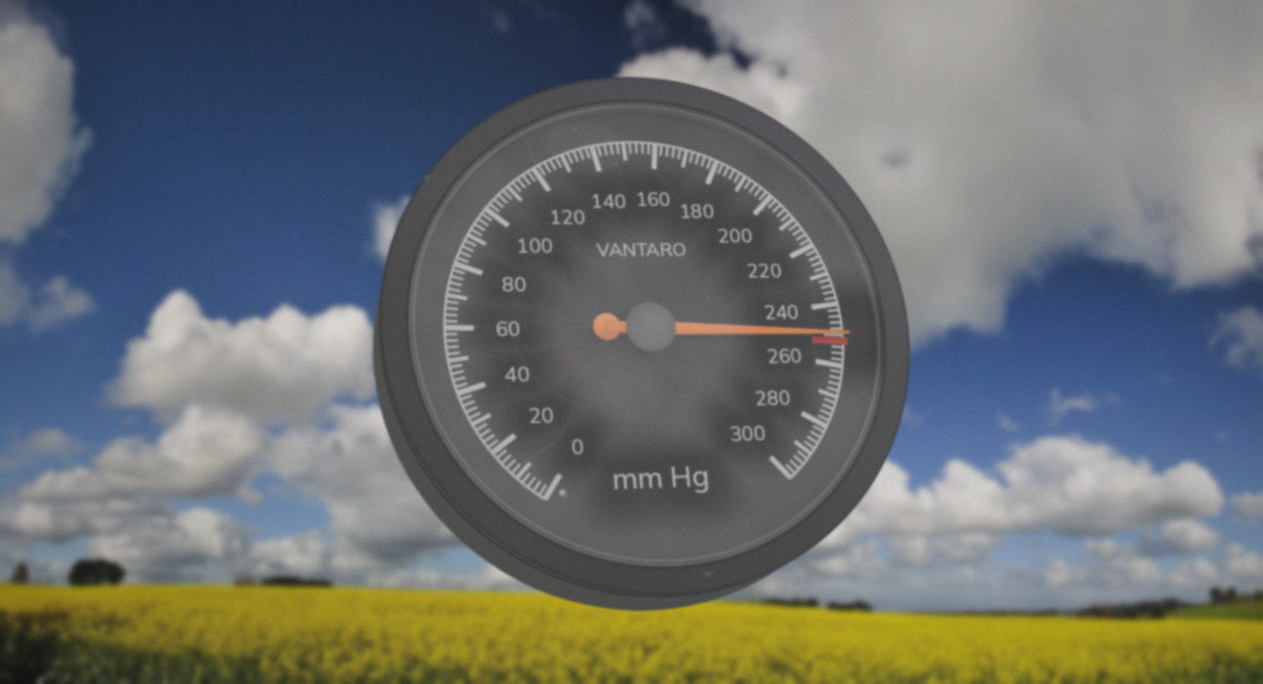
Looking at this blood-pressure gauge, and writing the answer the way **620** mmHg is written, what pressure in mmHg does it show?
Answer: **250** mmHg
